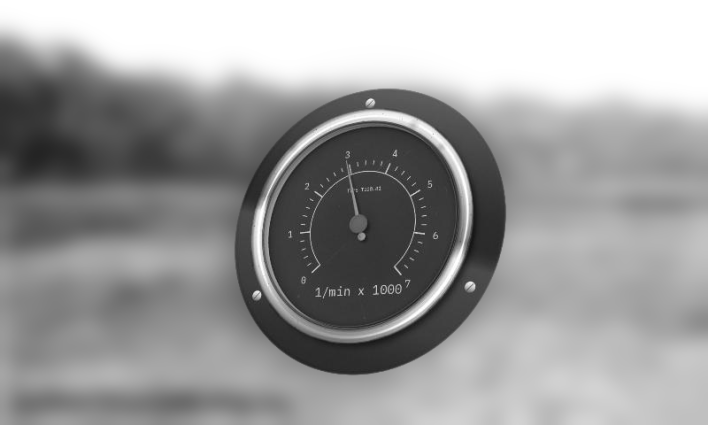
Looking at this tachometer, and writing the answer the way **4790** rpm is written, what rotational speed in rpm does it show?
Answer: **3000** rpm
